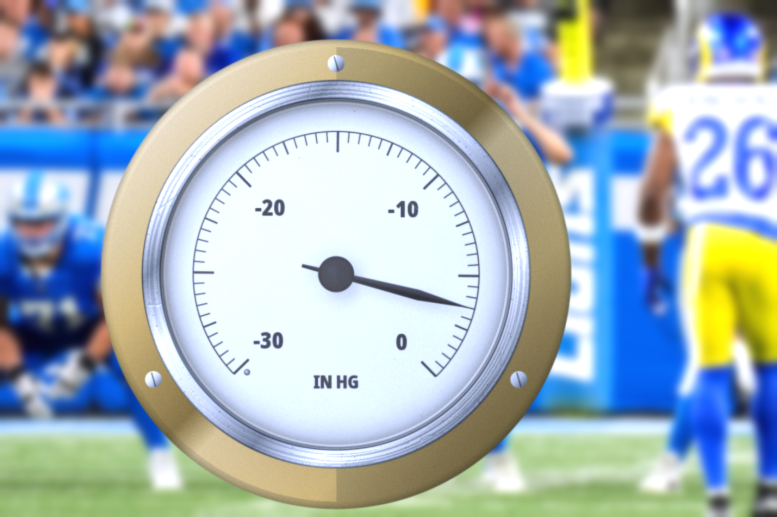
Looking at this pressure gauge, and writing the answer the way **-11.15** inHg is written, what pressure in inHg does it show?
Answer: **-3.5** inHg
